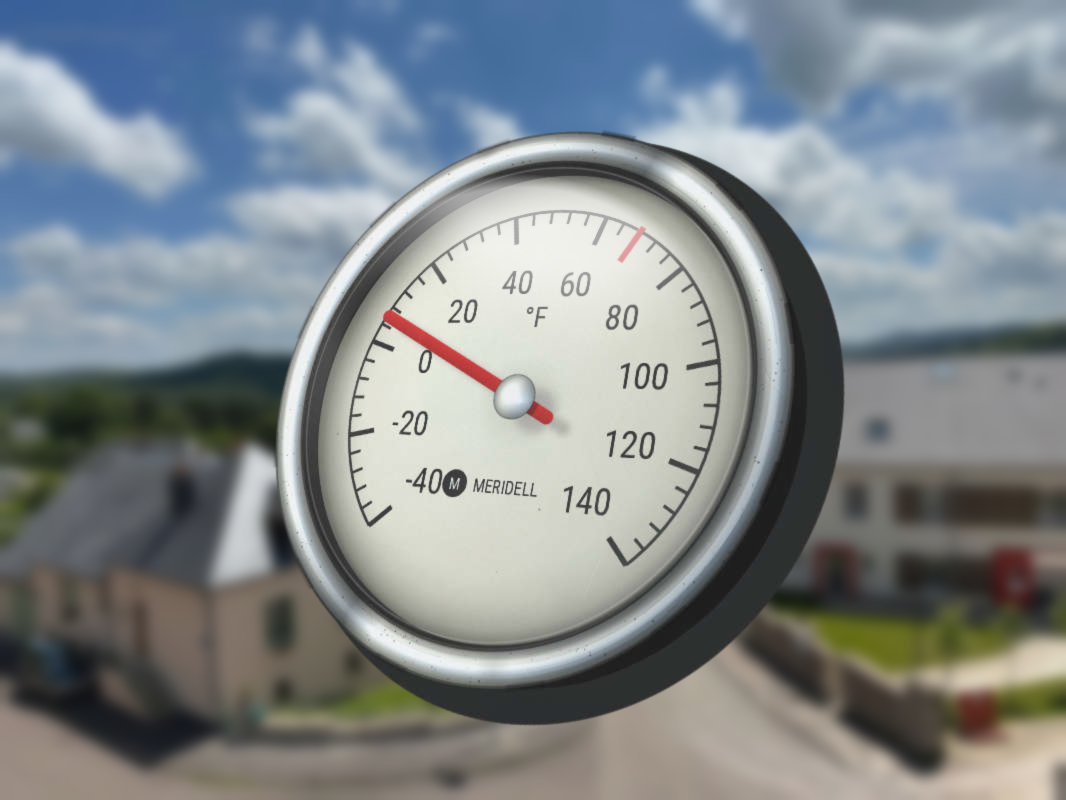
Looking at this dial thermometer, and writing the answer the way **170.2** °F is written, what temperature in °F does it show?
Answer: **6** °F
